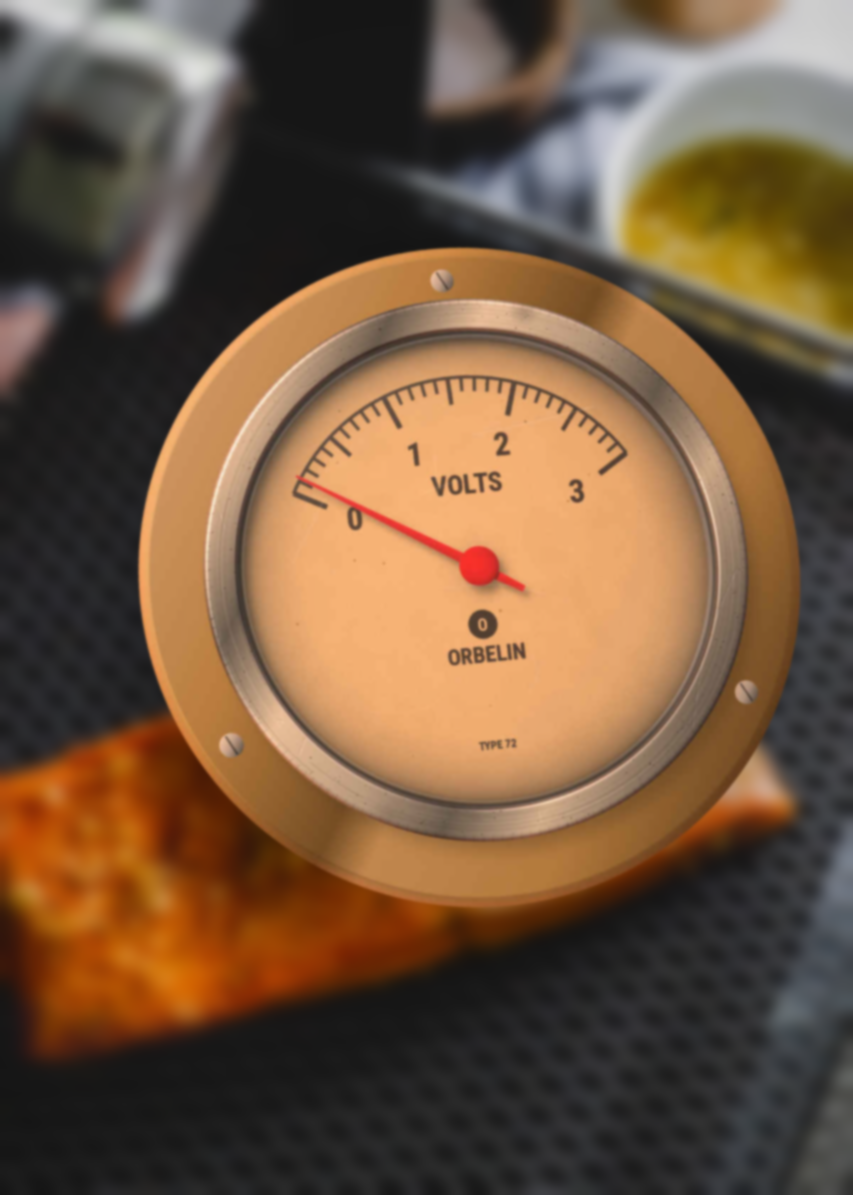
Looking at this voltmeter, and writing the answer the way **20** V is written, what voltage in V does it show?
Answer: **0.1** V
